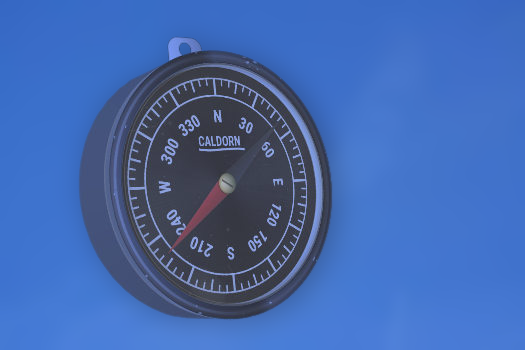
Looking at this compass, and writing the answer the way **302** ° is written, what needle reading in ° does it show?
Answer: **230** °
